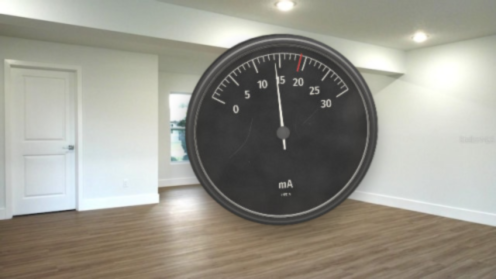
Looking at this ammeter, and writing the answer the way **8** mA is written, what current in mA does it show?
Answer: **14** mA
